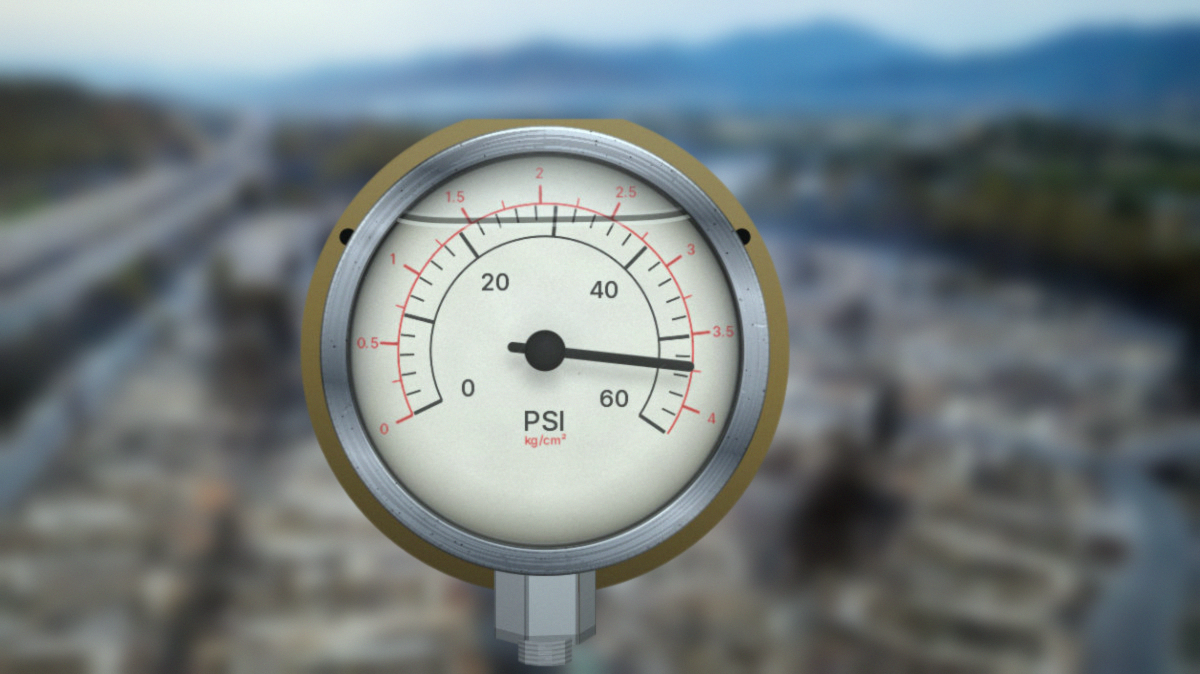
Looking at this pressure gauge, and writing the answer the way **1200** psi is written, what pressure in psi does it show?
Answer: **53** psi
